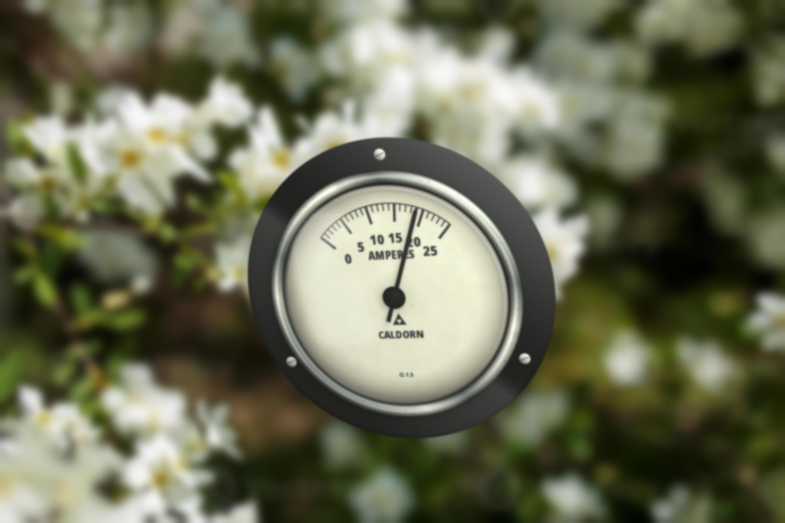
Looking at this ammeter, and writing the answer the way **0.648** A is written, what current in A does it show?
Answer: **19** A
